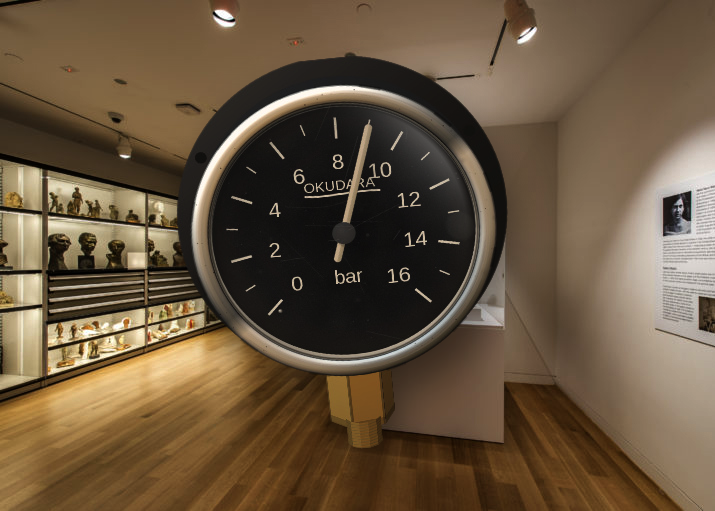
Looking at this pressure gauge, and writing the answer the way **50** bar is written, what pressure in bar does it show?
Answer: **9** bar
